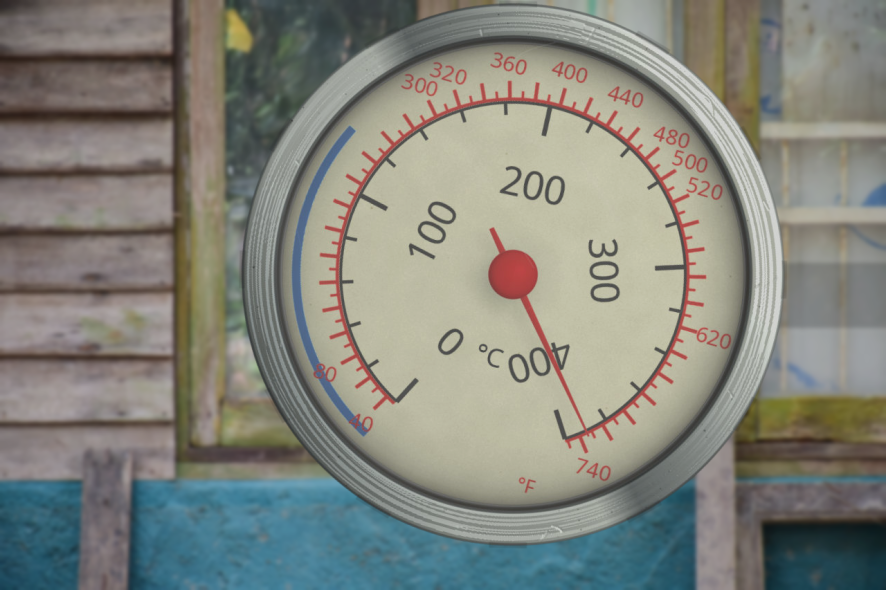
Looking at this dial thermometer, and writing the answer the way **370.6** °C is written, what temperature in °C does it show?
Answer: **390** °C
